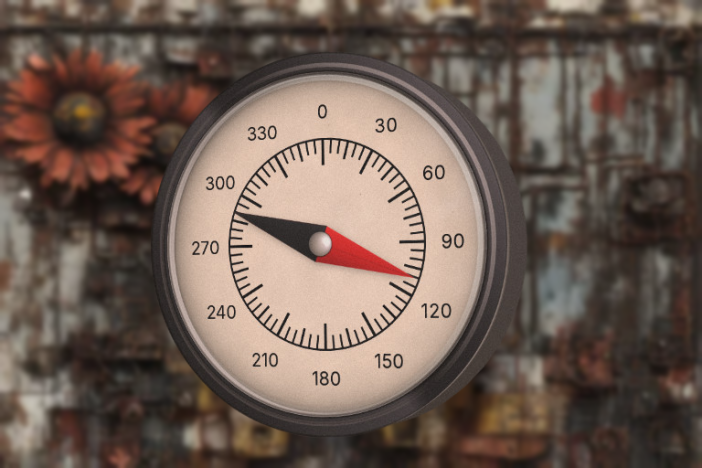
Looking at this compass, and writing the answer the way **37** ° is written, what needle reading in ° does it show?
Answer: **110** °
